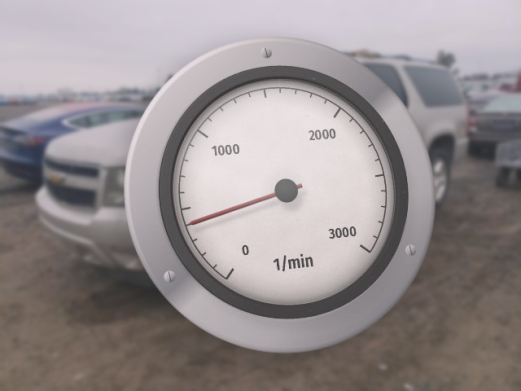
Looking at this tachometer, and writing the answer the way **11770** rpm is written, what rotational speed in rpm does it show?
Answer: **400** rpm
